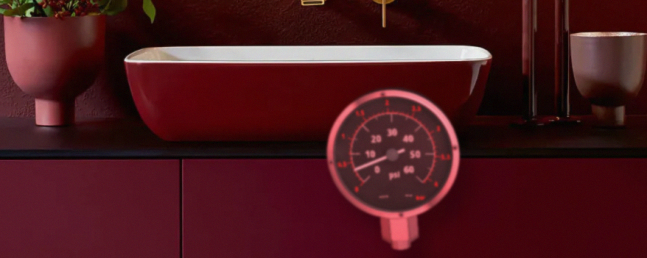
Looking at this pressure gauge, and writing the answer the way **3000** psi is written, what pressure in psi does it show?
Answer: **5** psi
